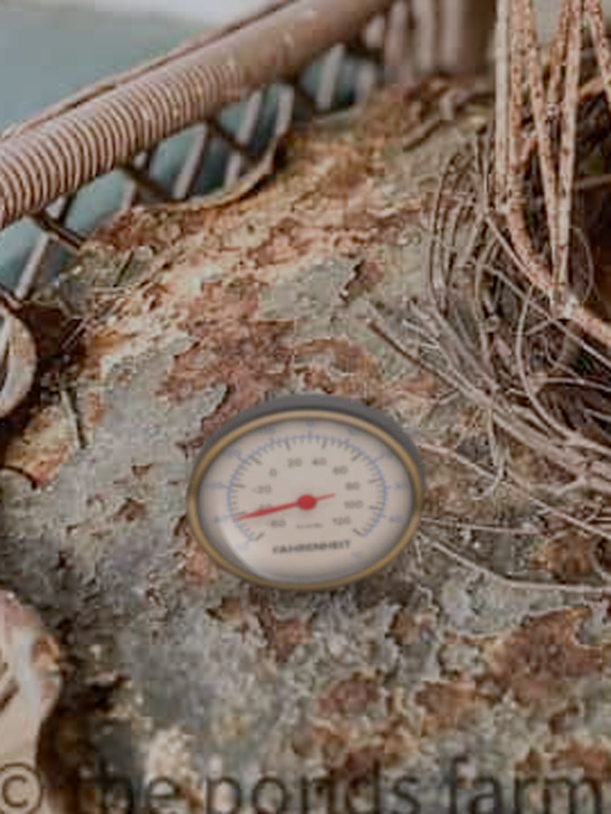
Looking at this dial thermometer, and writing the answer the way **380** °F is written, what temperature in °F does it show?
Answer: **-40** °F
